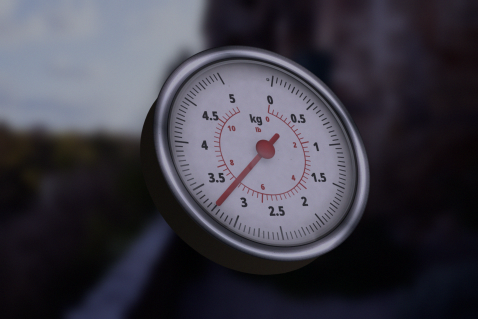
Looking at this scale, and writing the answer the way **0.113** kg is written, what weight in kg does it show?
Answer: **3.25** kg
